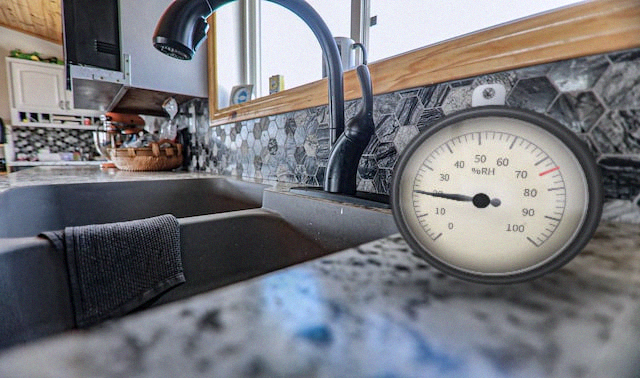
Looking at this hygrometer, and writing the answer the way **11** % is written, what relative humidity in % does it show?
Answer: **20** %
